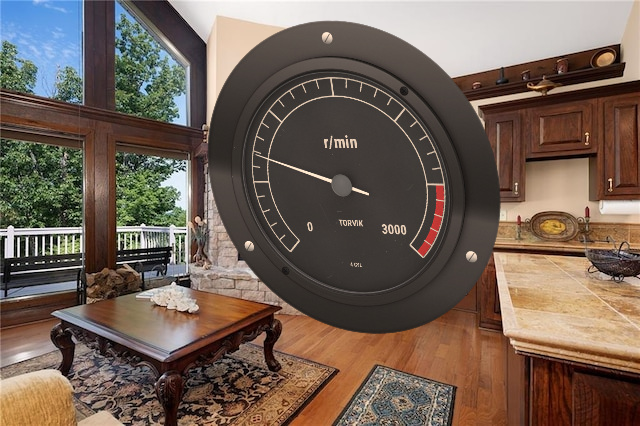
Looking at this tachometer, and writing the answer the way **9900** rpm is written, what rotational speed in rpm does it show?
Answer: **700** rpm
